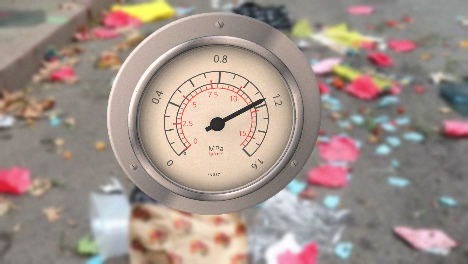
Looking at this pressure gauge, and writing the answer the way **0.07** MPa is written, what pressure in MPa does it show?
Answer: **1.15** MPa
